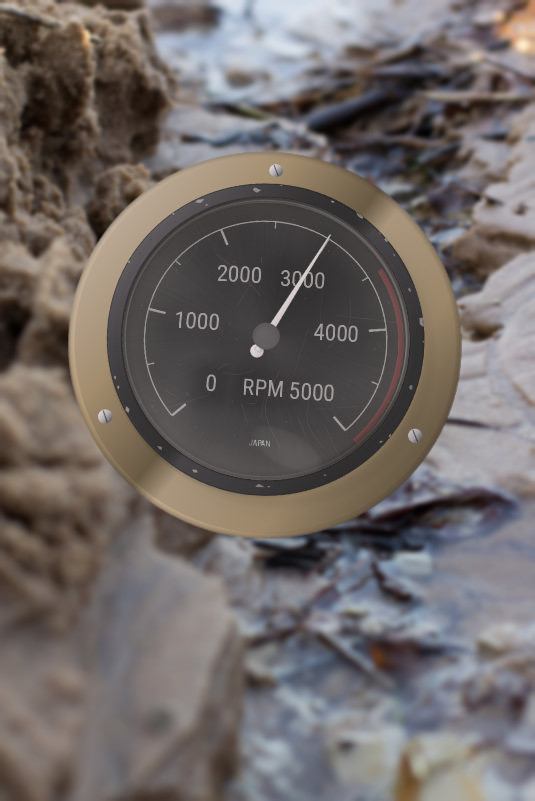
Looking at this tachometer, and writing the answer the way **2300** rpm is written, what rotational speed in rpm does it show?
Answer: **3000** rpm
